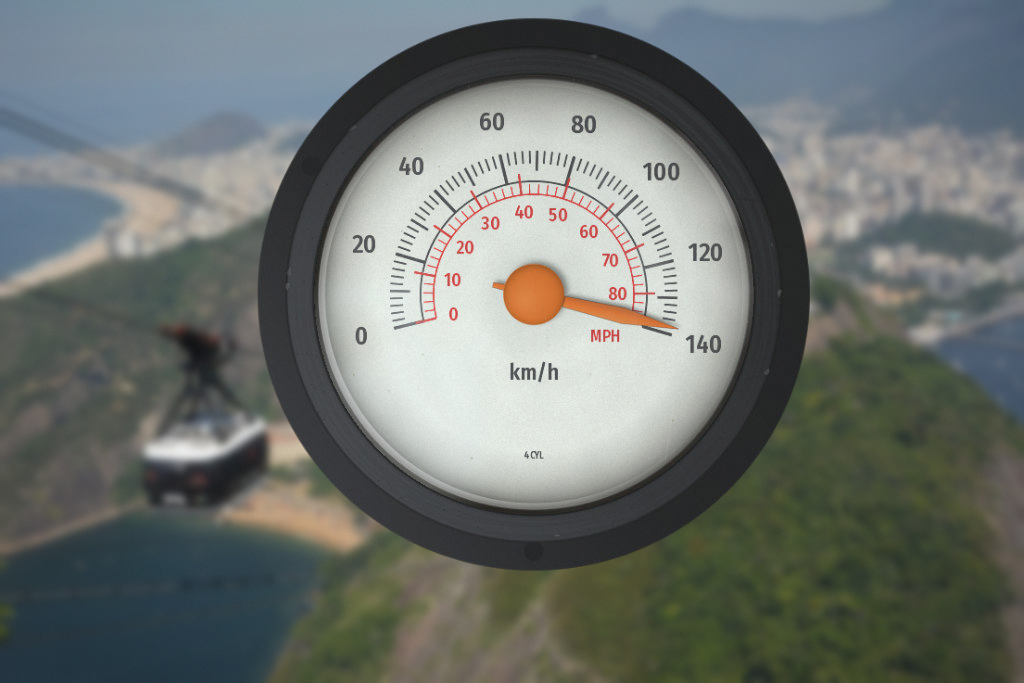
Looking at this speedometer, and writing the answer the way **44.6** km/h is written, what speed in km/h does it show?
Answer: **138** km/h
